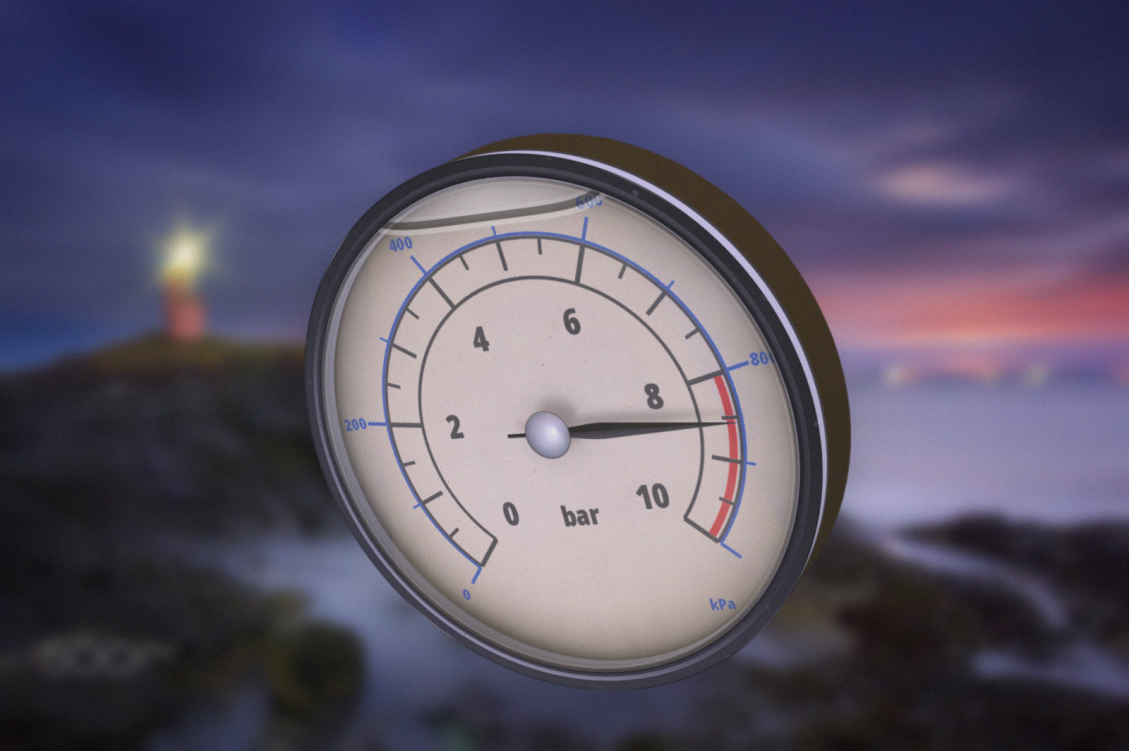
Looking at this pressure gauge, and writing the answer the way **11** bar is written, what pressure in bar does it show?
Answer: **8.5** bar
